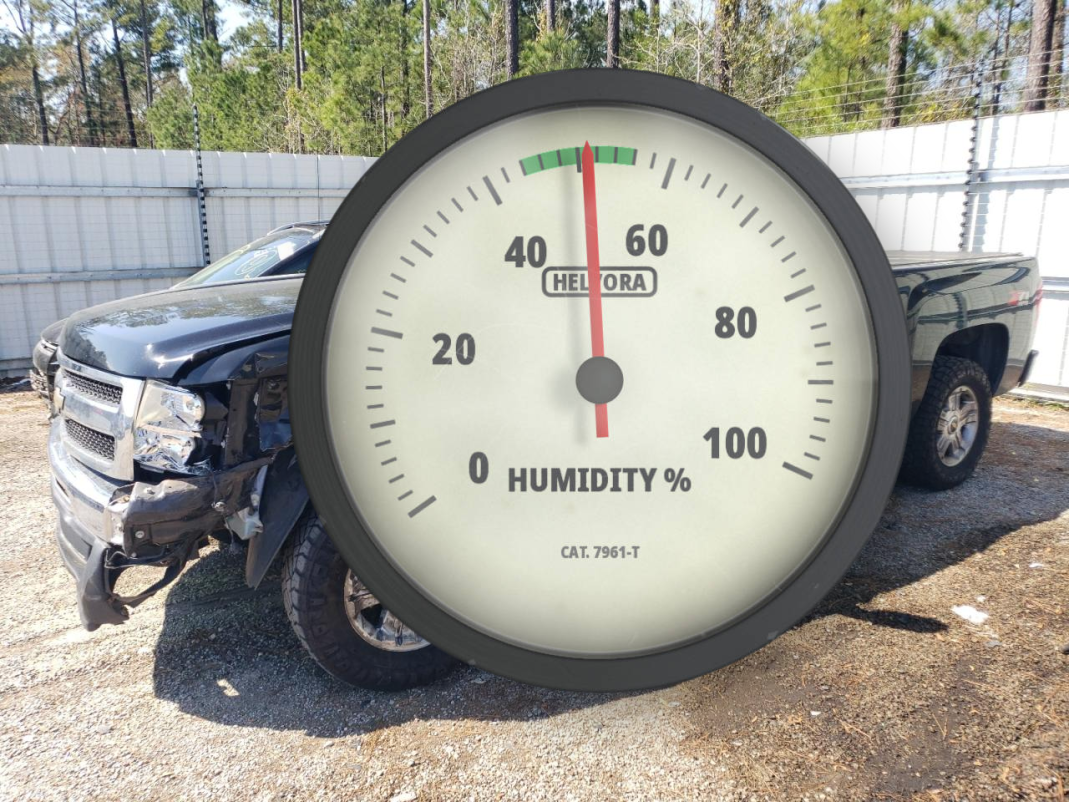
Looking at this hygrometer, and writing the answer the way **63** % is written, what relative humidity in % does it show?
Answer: **51** %
